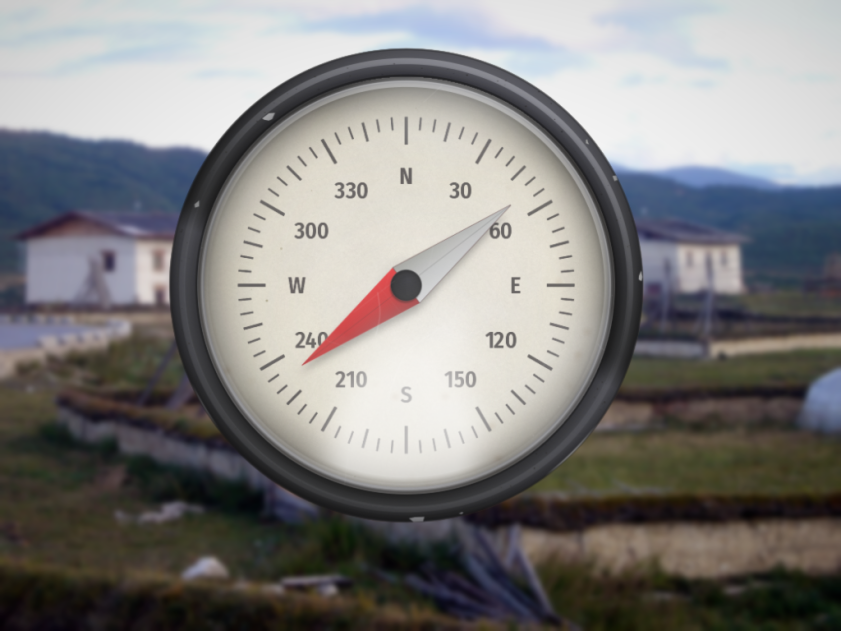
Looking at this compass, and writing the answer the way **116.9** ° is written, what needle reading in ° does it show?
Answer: **232.5** °
